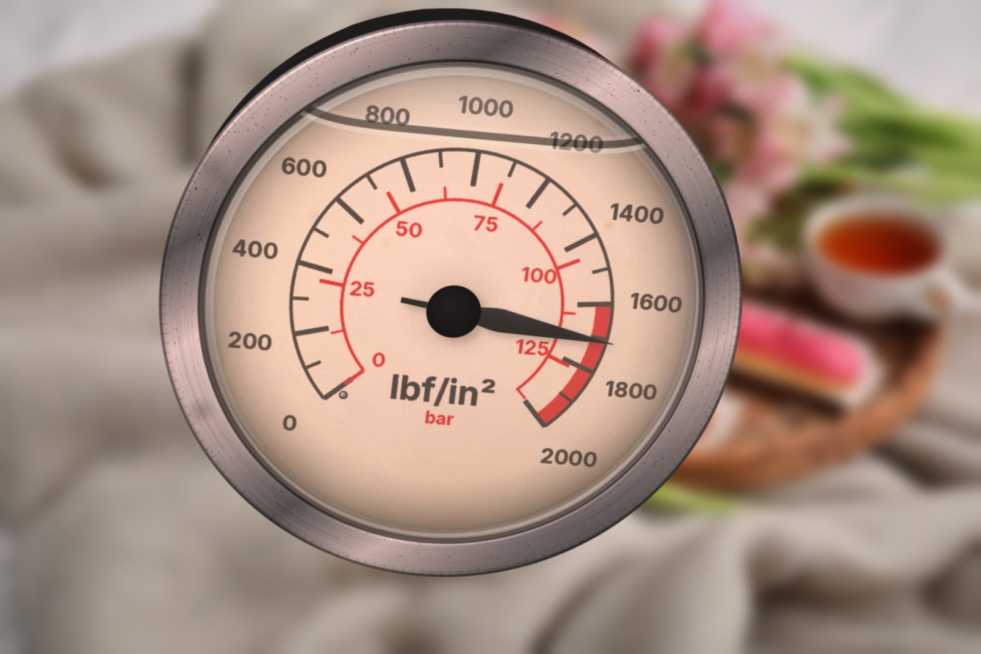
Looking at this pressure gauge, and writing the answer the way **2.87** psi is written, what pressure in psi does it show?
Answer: **1700** psi
